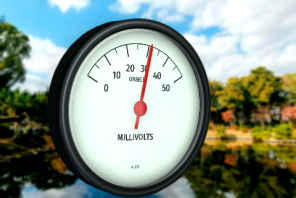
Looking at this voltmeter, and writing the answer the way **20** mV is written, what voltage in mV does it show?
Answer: **30** mV
